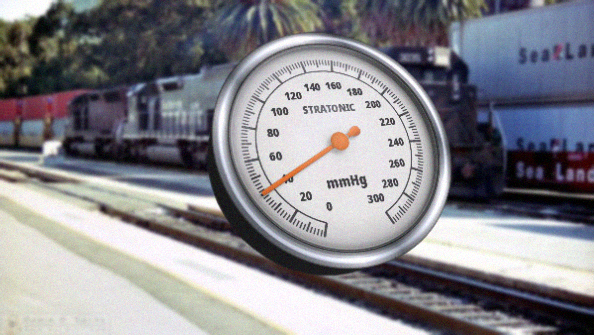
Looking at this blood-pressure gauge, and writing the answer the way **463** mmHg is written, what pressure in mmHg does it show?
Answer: **40** mmHg
